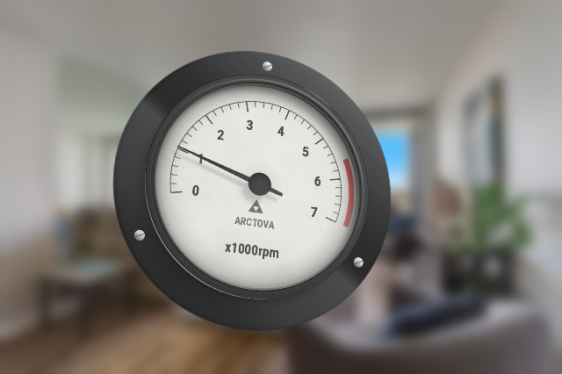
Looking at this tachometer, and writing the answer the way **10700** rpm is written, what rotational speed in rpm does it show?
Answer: **1000** rpm
